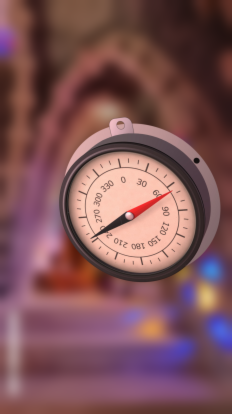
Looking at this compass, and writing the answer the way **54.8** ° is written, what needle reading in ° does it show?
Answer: **65** °
